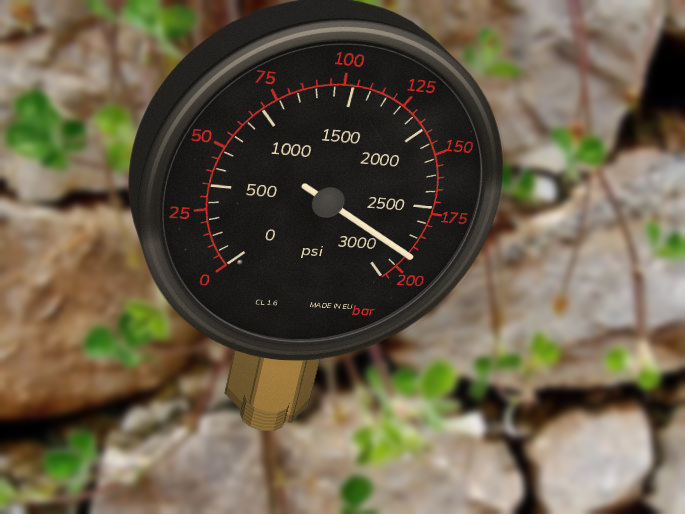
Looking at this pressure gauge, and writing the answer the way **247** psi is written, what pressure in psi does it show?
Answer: **2800** psi
